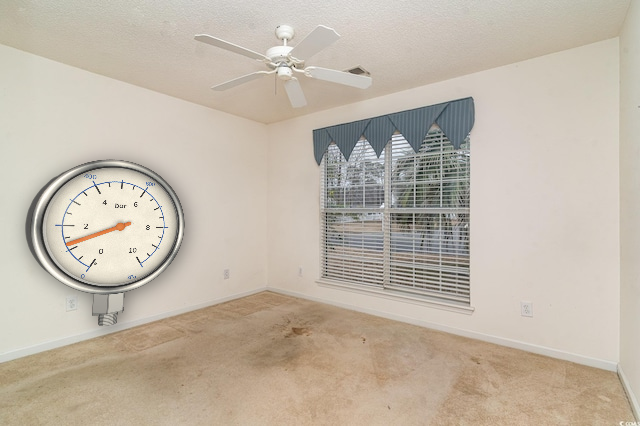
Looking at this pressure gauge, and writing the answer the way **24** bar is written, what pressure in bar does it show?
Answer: **1.25** bar
